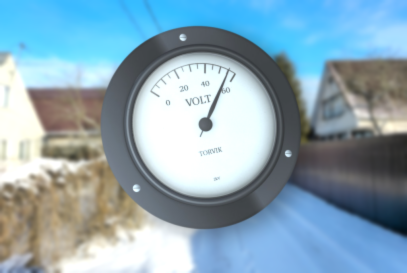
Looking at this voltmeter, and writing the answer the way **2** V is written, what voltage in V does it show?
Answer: **55** V
